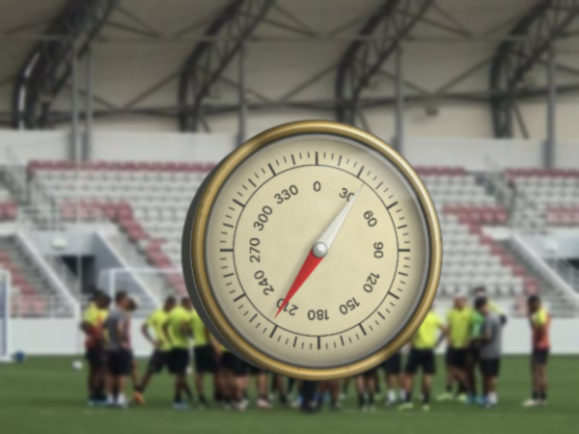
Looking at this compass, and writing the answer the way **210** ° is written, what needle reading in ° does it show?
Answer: **215** °
